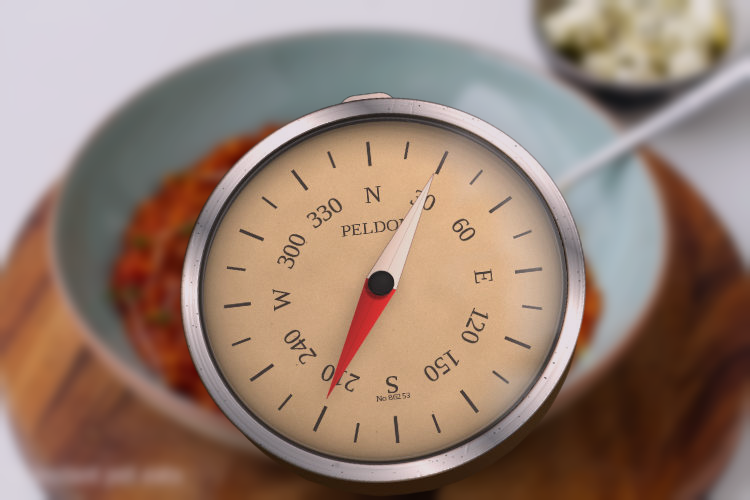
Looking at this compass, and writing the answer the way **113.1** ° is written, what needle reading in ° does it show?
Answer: **210** °
